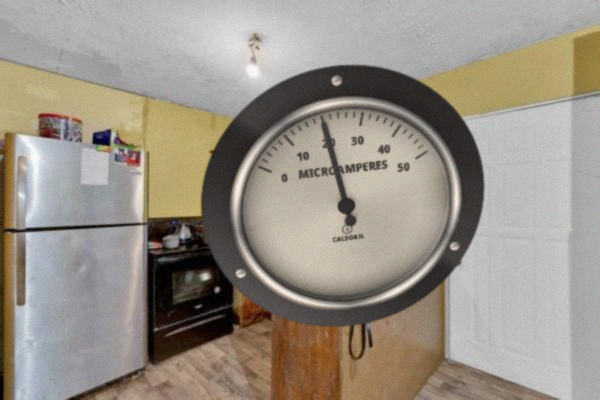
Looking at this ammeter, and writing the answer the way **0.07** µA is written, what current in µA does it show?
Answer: **20** µA
